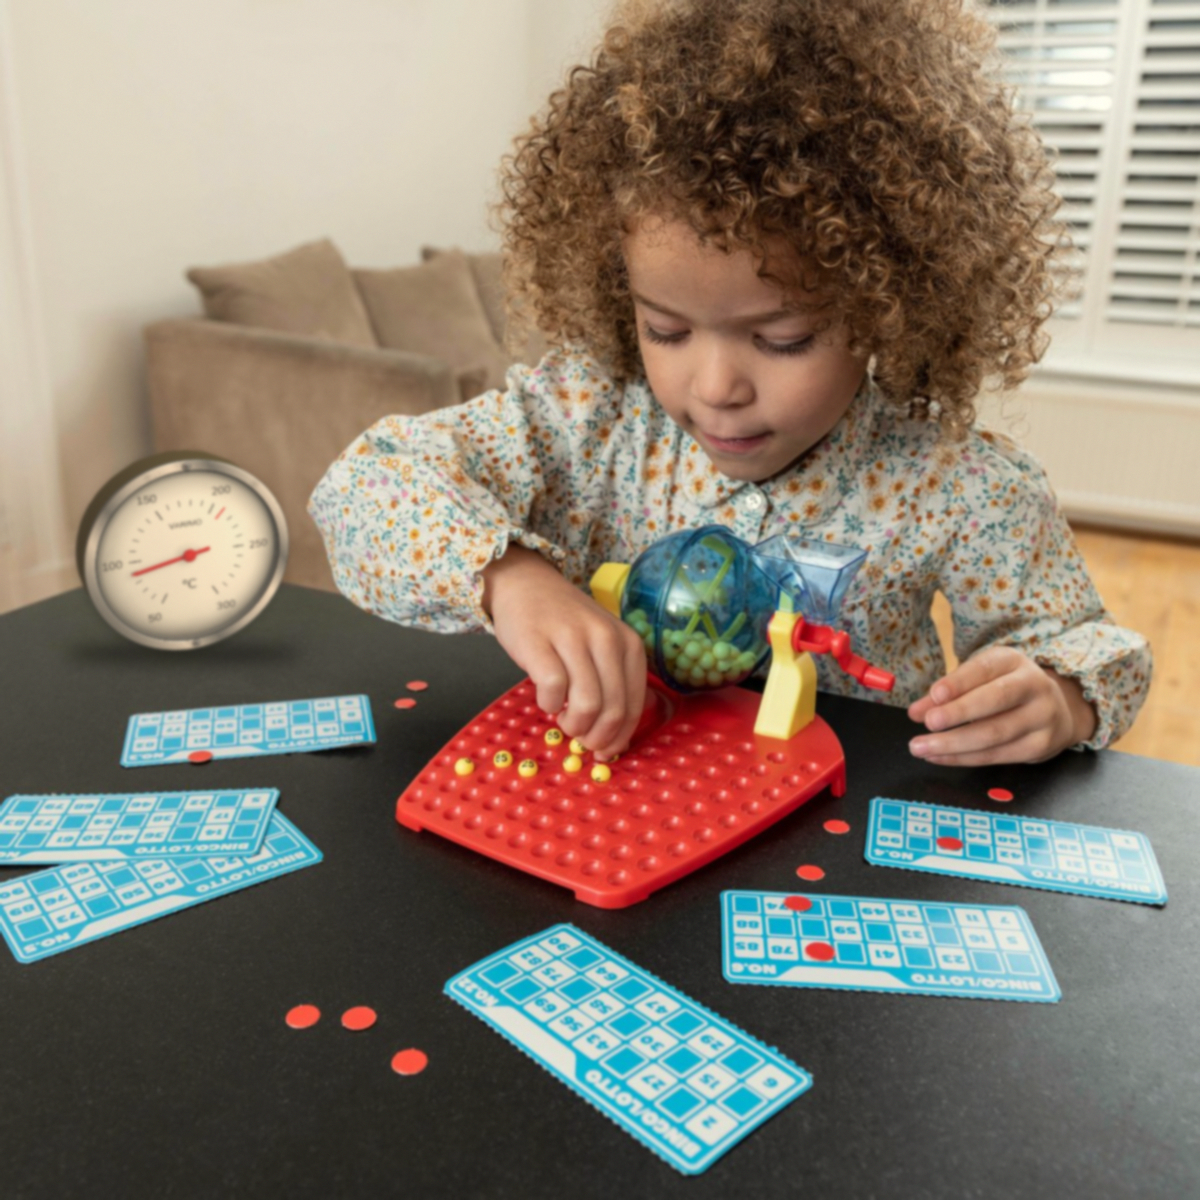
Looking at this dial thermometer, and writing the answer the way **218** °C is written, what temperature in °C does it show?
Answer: **90** °C
